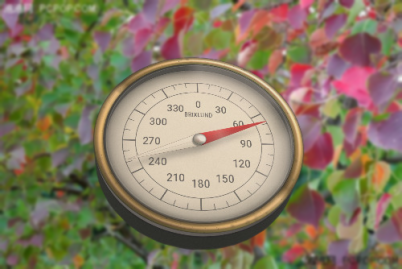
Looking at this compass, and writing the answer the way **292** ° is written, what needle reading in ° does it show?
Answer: **70** °
